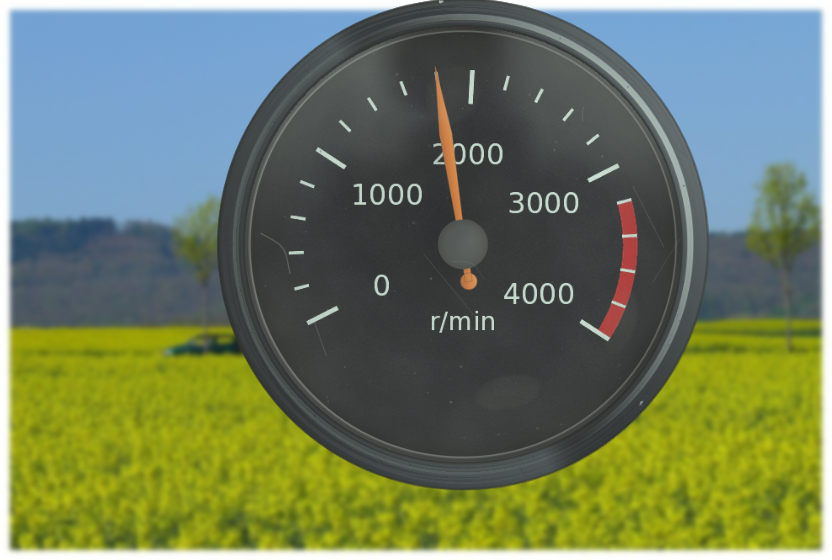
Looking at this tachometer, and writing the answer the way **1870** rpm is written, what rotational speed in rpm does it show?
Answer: **1800** rpm
